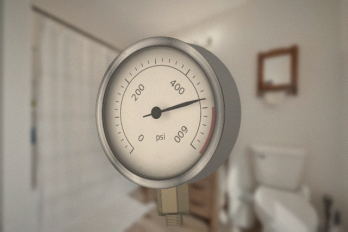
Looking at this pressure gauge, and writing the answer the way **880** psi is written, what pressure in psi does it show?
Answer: **480** psi
